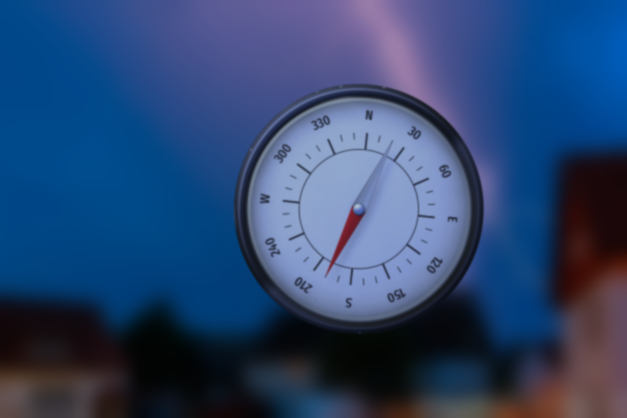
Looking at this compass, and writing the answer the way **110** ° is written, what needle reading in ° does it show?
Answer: **200** °
